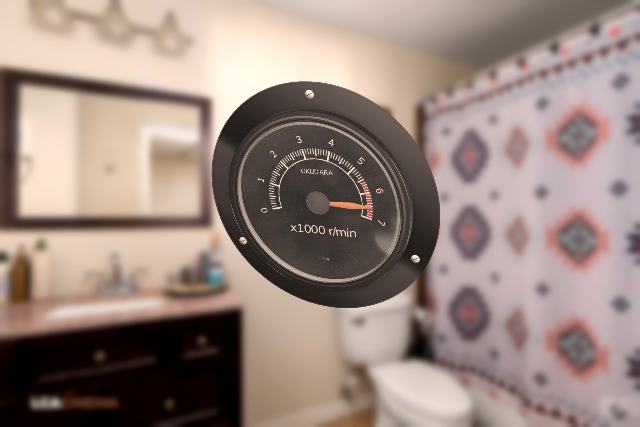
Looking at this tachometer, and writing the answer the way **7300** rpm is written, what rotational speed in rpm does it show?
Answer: **6500** rpm
